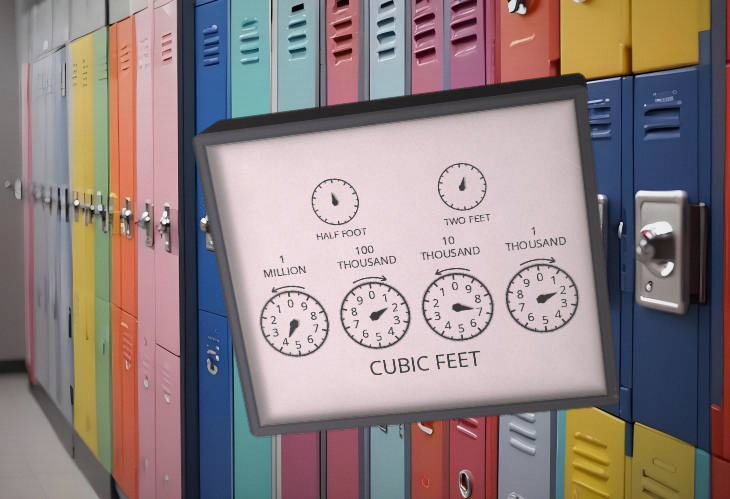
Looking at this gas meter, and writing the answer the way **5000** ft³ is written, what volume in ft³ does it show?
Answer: **417200** ft³
